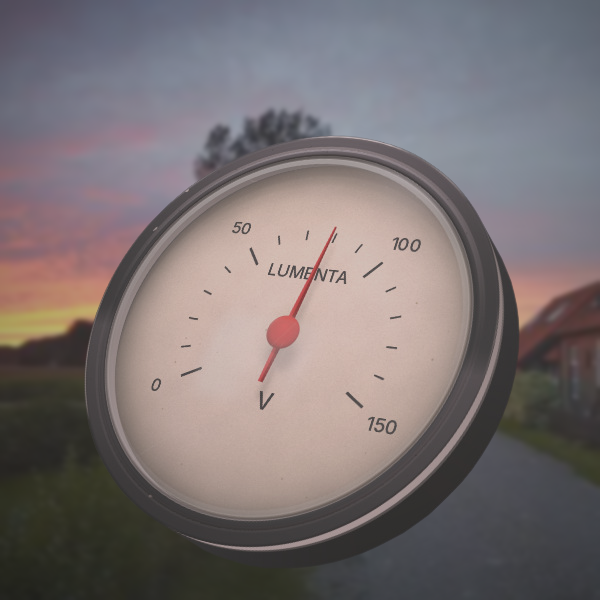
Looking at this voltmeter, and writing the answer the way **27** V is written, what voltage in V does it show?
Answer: **80** V
